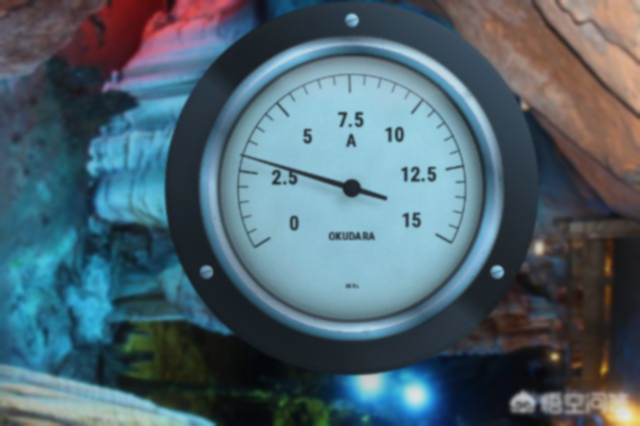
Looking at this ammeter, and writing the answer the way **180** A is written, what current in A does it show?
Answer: **3** A
